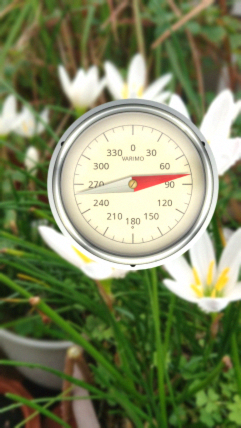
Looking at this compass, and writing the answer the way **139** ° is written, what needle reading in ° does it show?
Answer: **80** °
